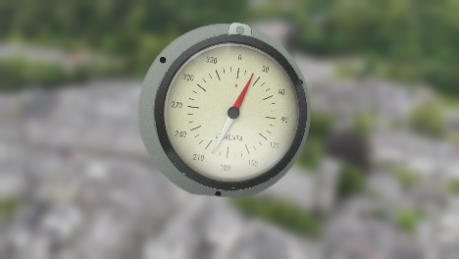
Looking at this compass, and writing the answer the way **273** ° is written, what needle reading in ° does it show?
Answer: **20** °
